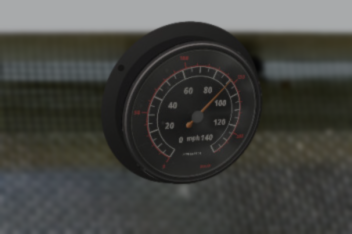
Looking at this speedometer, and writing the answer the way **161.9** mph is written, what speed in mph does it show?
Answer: **90** mph
